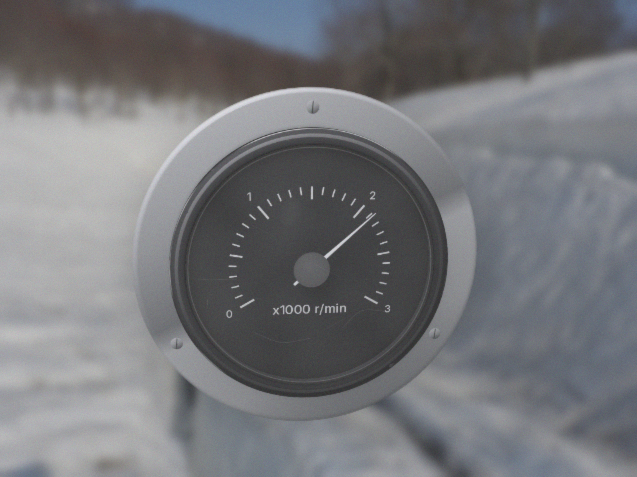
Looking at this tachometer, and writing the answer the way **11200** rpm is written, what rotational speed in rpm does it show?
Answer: **2100** rpm
